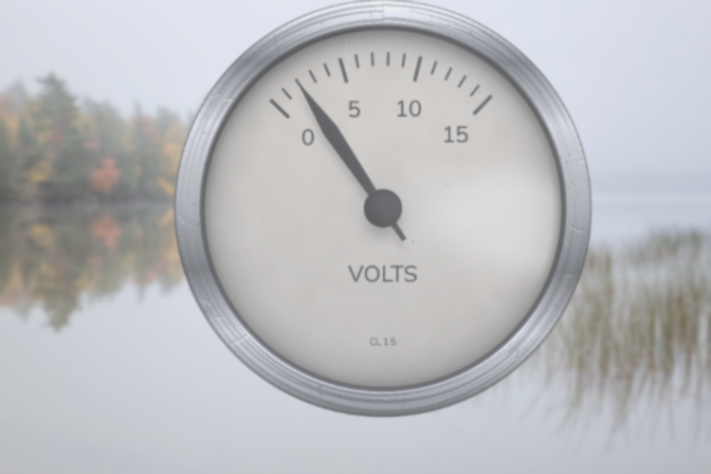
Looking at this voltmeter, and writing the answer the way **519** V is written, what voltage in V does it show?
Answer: **2** V
